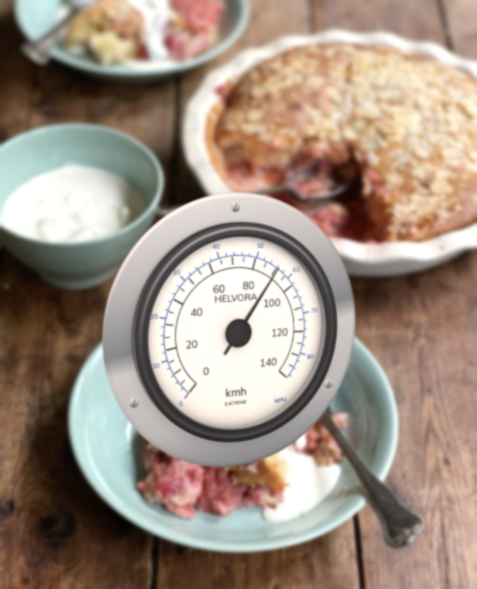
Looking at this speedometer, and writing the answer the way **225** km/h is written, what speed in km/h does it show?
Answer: **90** km/h
